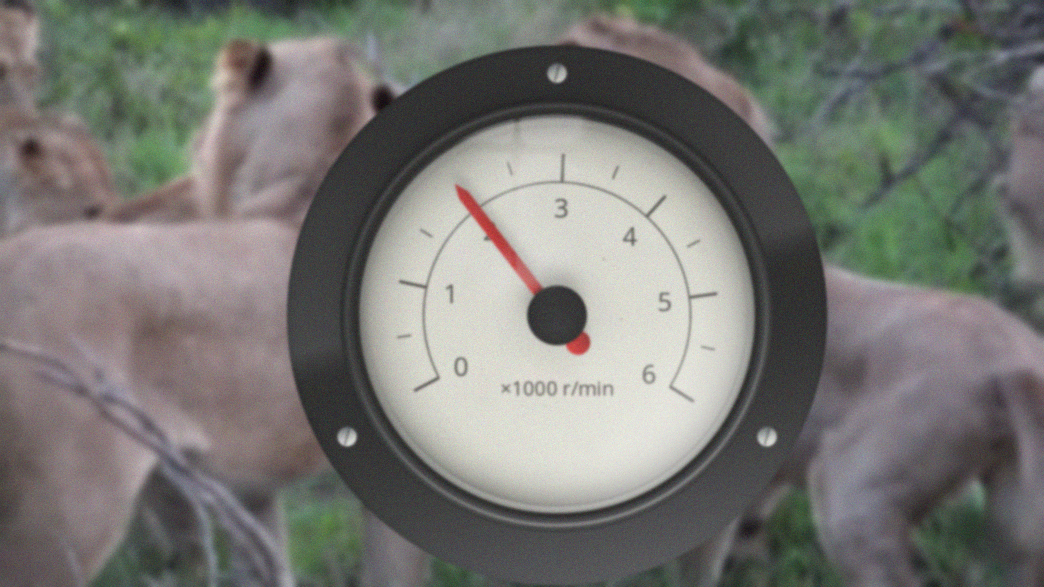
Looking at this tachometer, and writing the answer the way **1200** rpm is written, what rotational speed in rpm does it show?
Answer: **2000** rpm
